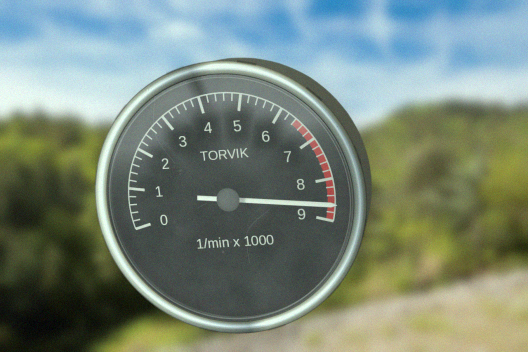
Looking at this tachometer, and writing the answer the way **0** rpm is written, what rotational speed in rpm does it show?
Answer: **8600** rpm
